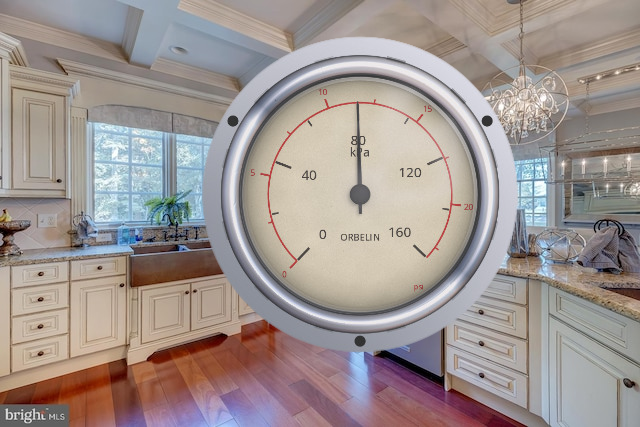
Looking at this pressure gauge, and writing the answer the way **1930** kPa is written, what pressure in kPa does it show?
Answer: **80** kPa
